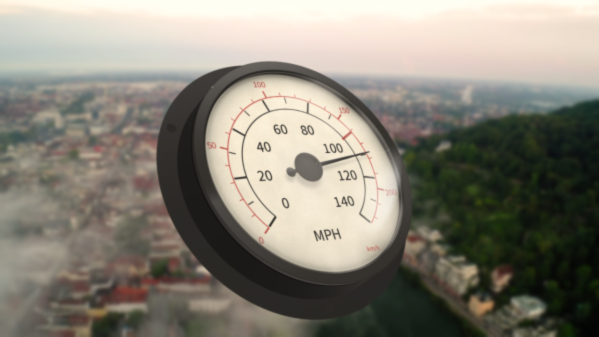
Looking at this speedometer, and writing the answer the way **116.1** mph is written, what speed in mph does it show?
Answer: **110** mph
